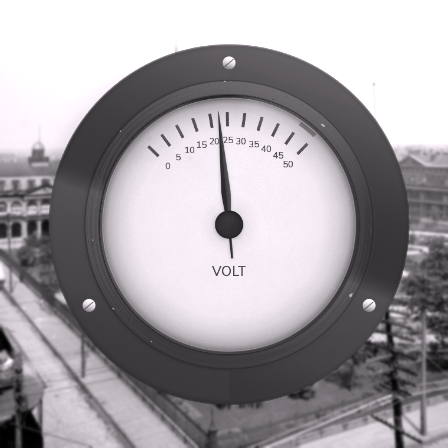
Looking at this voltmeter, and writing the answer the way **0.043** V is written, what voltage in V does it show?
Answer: **22.5** V
